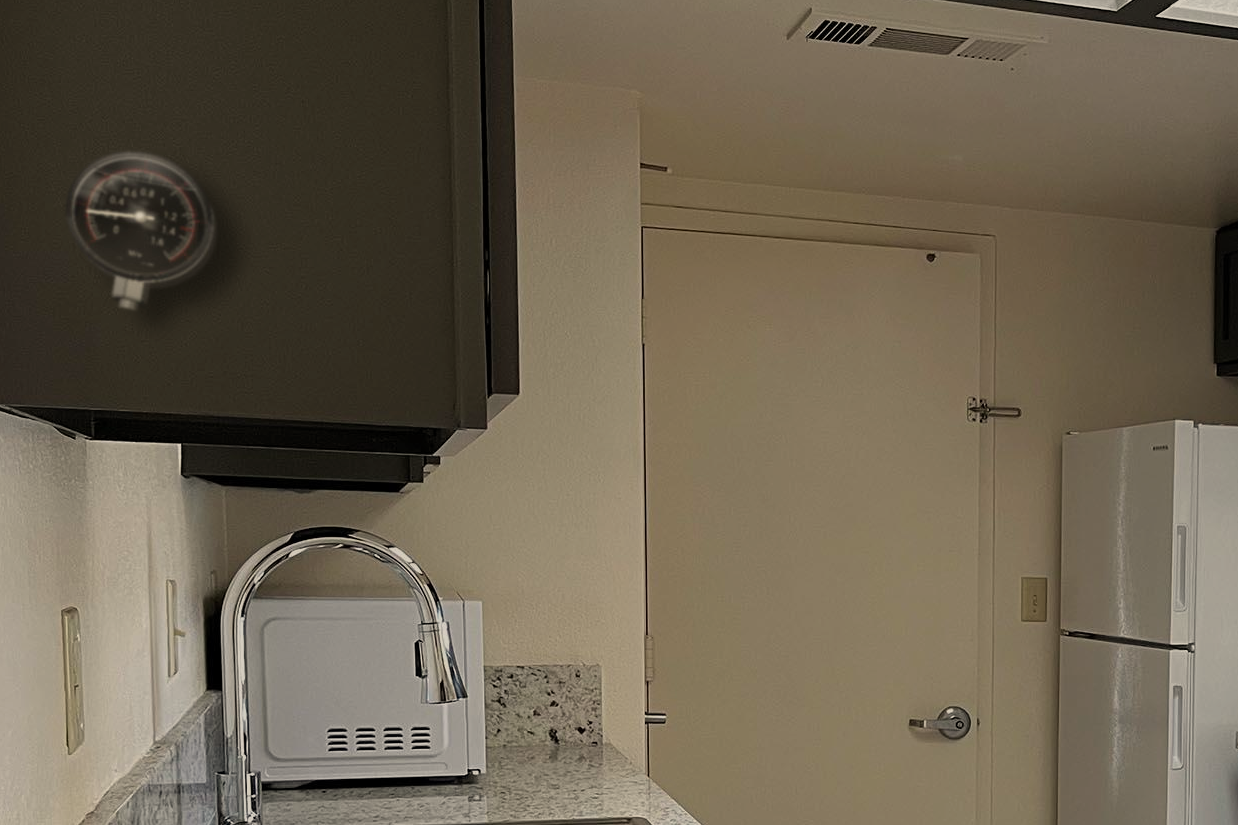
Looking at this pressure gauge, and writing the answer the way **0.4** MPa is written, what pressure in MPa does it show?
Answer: **0.2** MPa
